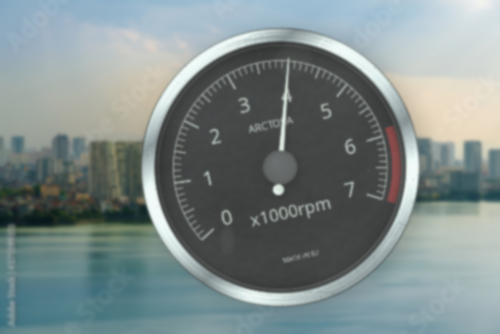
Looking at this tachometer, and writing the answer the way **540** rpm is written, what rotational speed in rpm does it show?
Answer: **4000** rpm
